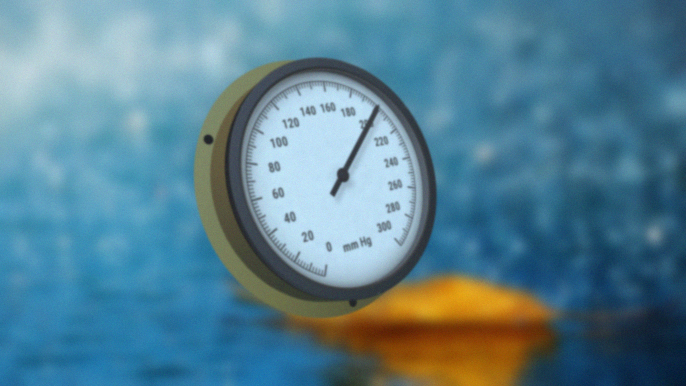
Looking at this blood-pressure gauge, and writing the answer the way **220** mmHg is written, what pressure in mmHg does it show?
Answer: **200** mmHg
